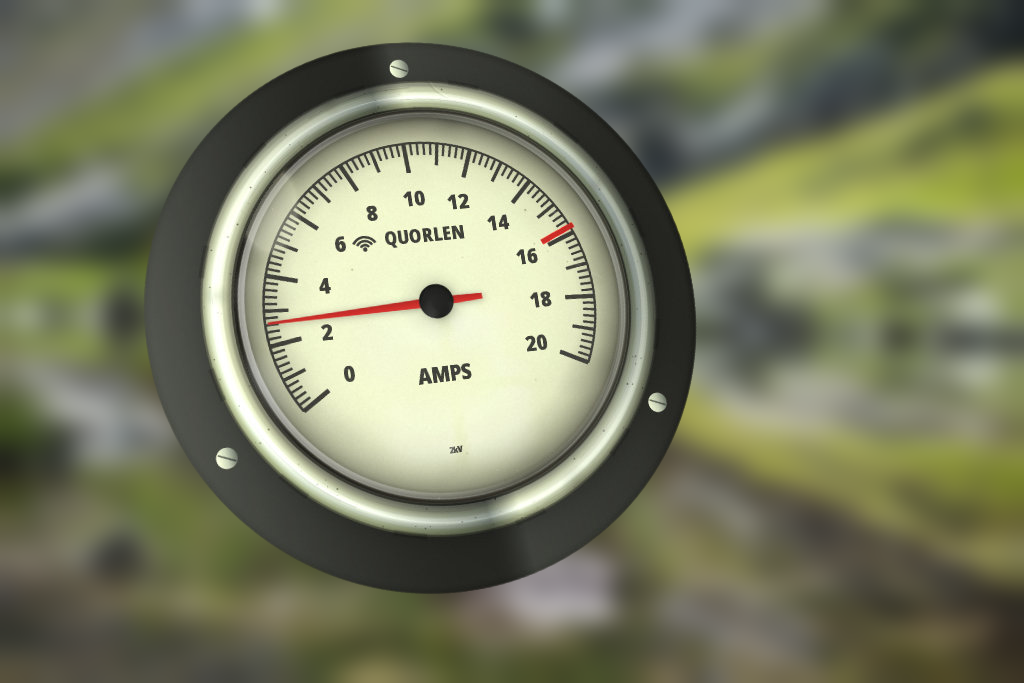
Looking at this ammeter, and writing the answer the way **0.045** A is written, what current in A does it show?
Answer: **2.6** A
